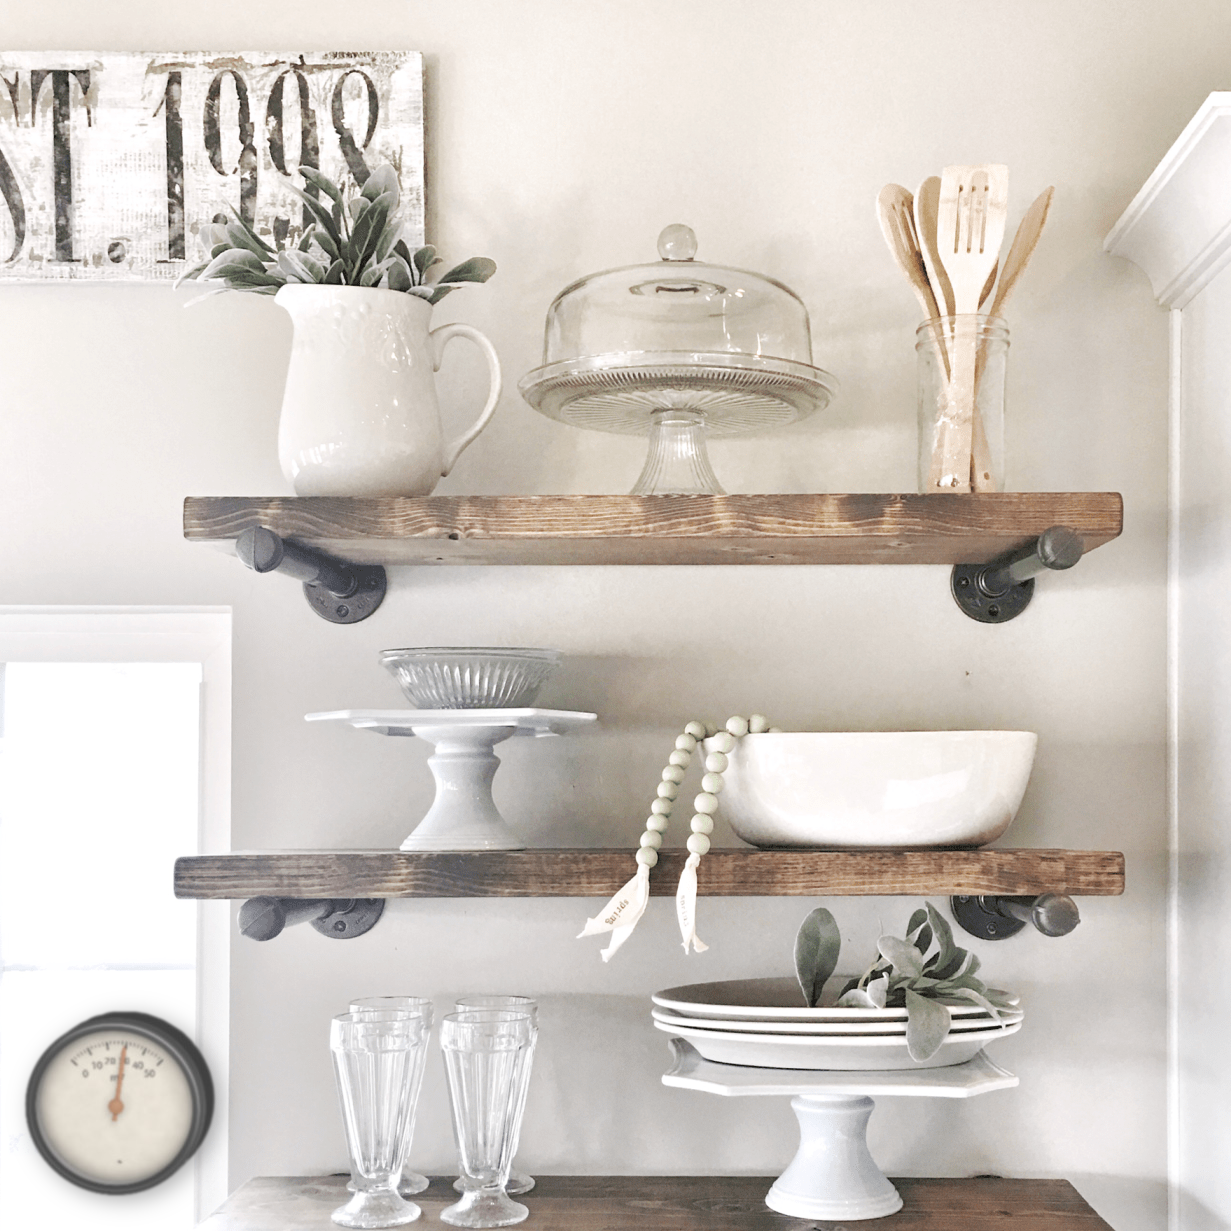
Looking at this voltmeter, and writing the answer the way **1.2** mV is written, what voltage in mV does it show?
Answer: **30** mV
